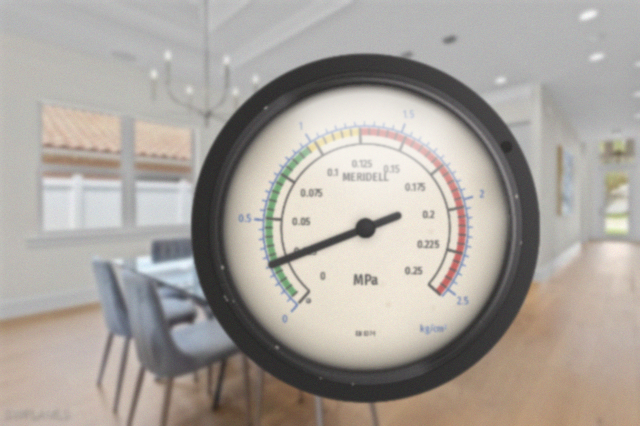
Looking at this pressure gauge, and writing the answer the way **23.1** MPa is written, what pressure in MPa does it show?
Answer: **0.025** MPa
